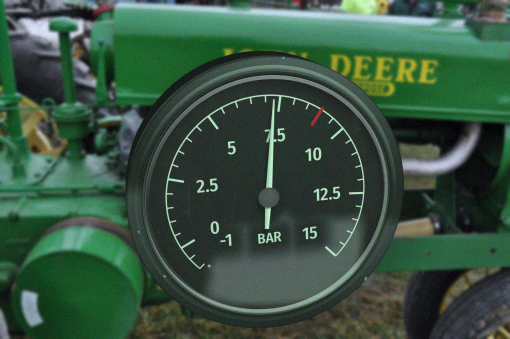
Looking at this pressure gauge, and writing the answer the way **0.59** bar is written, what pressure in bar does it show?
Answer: **7.25** bar
